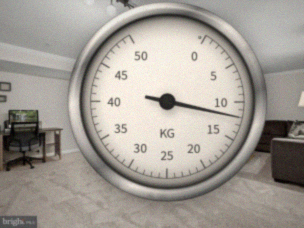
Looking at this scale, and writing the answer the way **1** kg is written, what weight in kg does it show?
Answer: **12** kg
